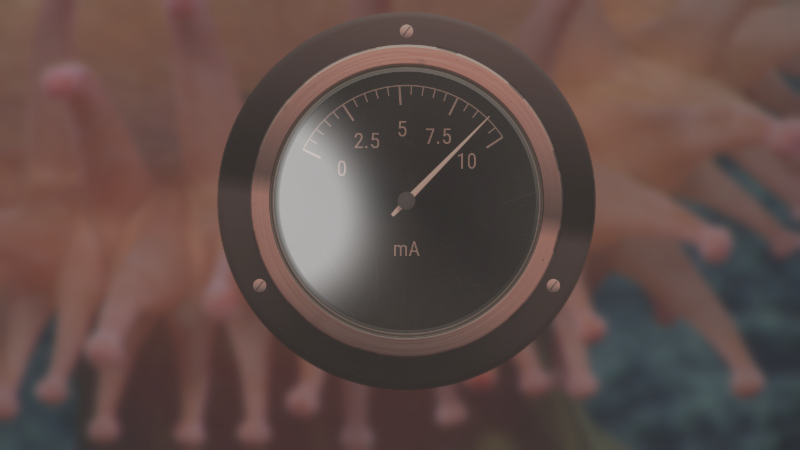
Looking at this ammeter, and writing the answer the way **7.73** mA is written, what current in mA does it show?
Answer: **9** mA
